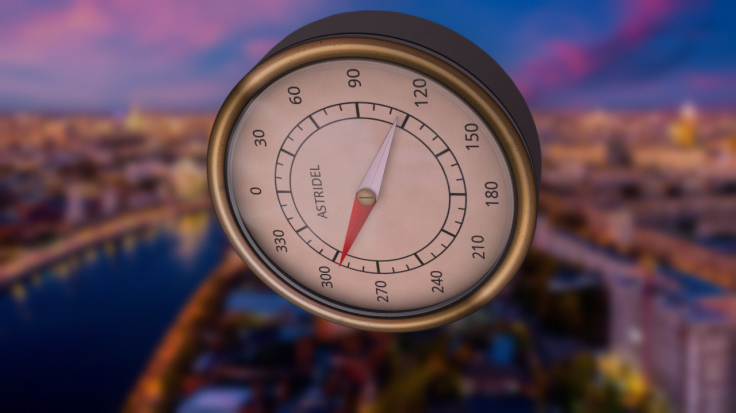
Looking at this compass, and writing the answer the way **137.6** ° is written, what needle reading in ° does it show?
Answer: **295** °
